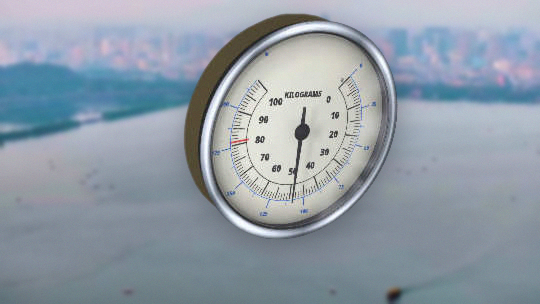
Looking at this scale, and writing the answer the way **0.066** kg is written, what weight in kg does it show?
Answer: **50** kg
